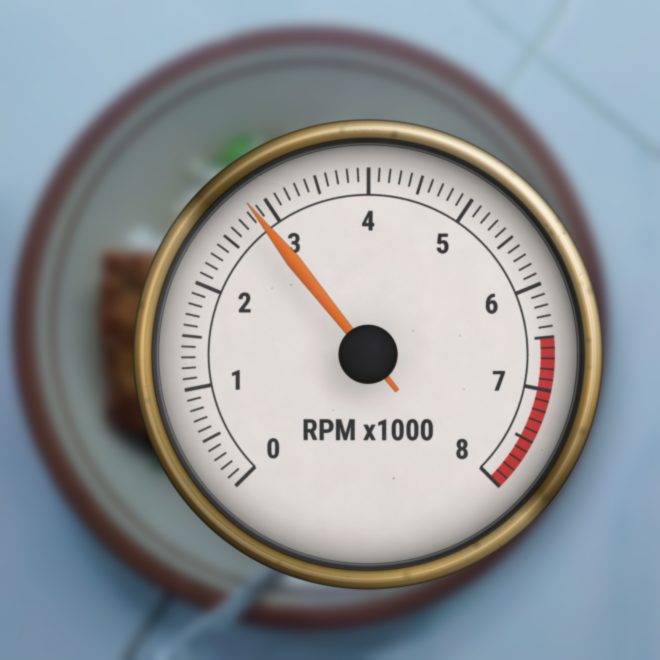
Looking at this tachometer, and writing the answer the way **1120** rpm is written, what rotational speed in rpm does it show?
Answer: **2850** rpm
